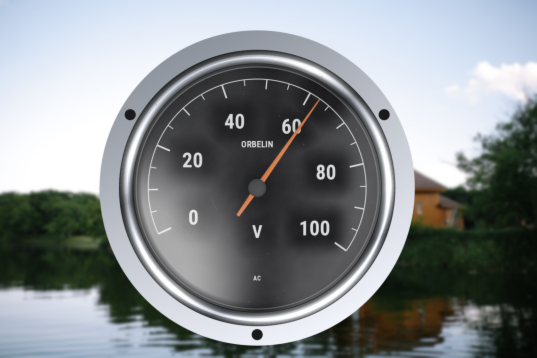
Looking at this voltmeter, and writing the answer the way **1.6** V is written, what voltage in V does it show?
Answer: **62.5** V
